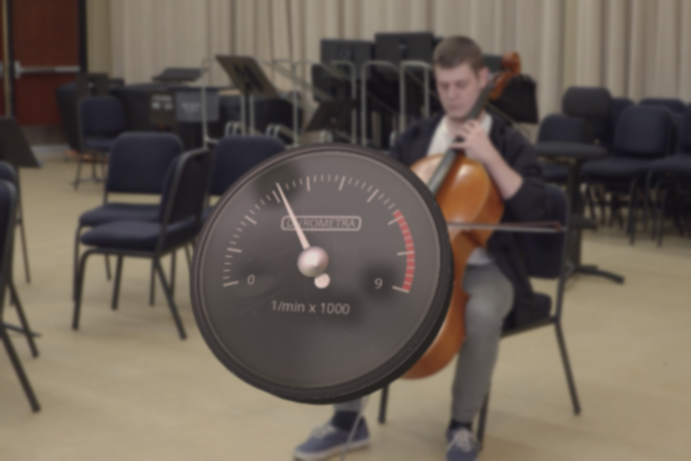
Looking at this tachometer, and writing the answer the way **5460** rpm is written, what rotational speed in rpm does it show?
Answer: **3200** rpm
